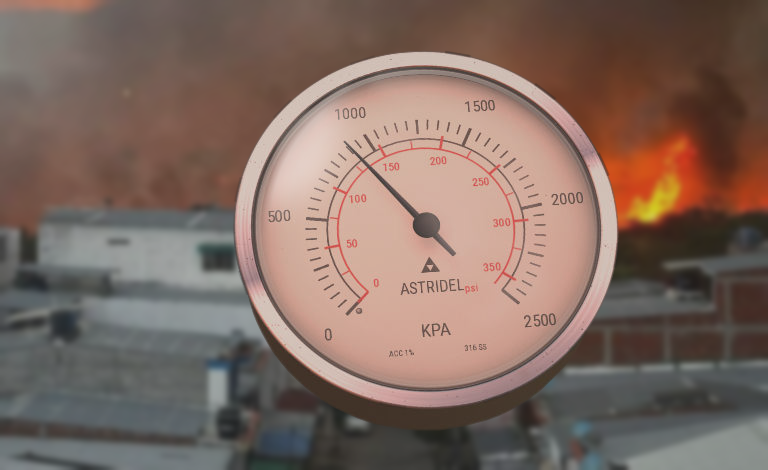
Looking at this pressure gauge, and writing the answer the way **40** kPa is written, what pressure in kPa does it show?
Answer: **900** kPa
